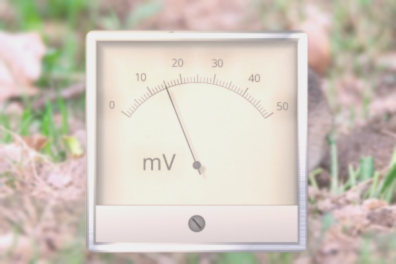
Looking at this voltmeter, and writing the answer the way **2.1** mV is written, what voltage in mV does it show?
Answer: **15** mV
